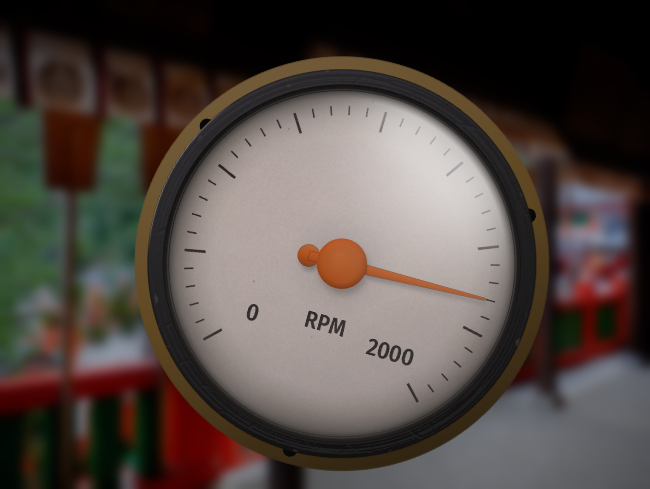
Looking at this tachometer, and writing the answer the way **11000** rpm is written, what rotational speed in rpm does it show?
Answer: **1650** rpm
